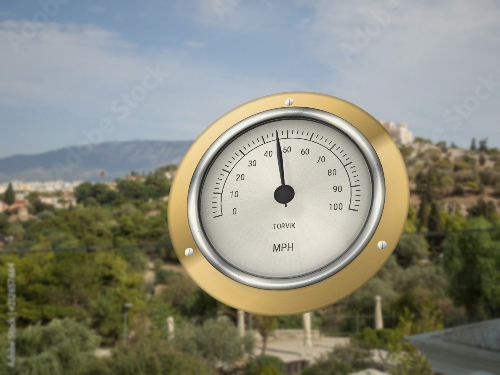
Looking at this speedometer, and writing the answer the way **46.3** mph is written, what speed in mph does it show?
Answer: **46** mph
